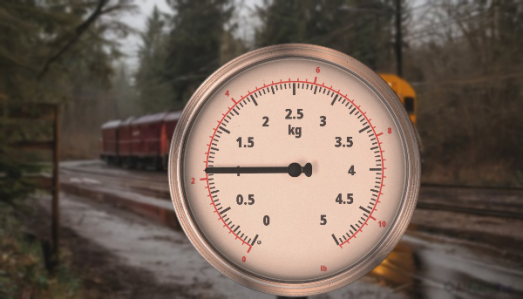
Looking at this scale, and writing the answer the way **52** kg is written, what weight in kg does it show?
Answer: **1** kg
